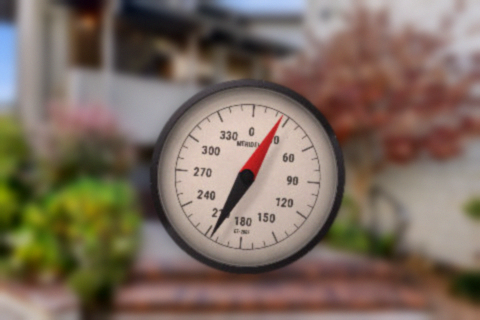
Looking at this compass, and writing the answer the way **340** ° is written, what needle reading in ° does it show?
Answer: **25** °
